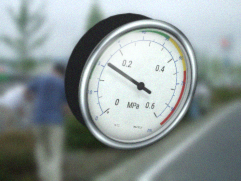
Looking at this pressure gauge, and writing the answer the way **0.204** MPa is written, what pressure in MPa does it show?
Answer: **0.15** MPa
